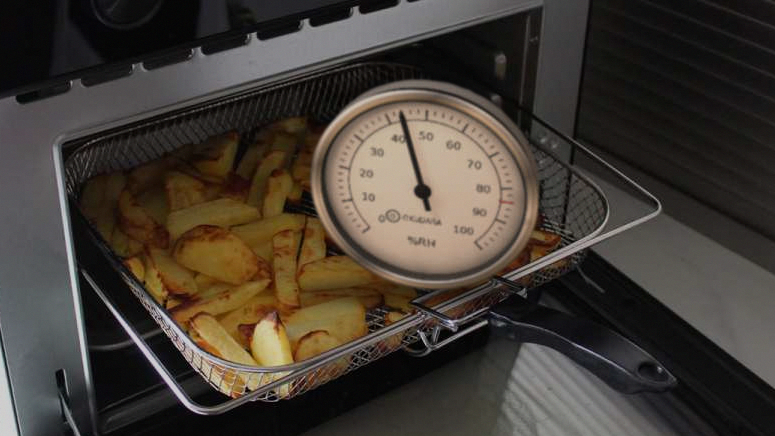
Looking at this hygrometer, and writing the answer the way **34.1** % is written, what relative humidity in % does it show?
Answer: **44** %
